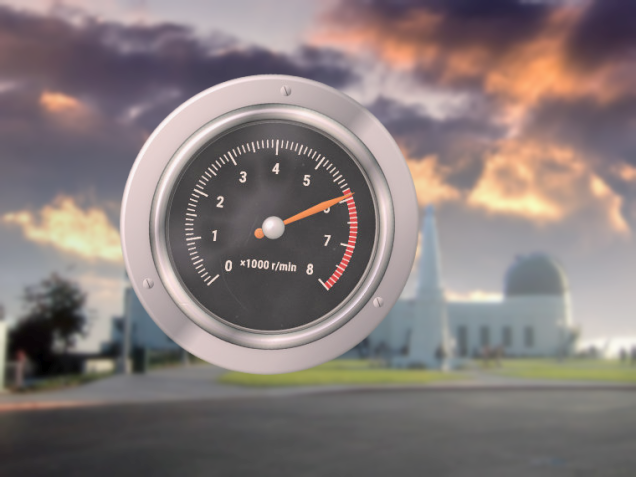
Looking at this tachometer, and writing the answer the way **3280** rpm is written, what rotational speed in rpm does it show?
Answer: **5900** rpm
